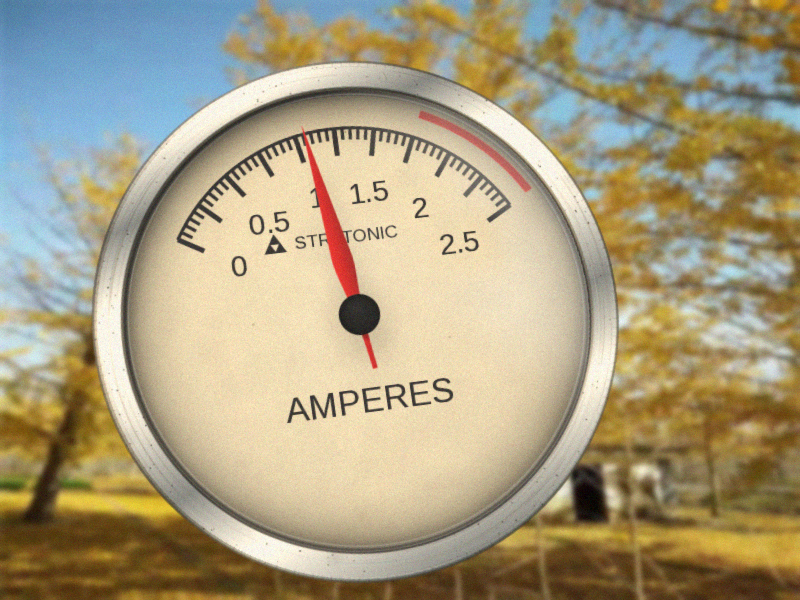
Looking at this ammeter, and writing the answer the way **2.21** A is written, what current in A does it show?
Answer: **1.05** A
